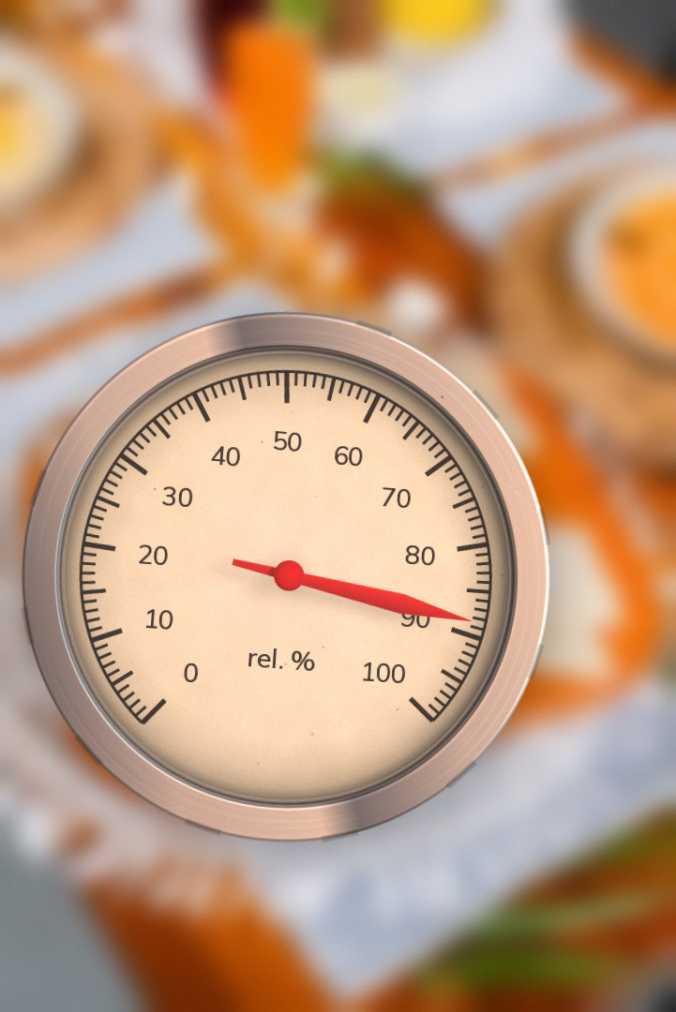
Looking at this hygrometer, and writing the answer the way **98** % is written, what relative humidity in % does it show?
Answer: **88.5** %
